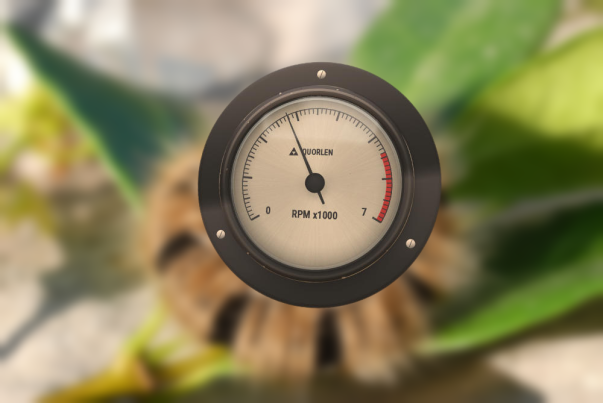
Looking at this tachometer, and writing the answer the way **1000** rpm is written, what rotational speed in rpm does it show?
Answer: **2800** rpm
